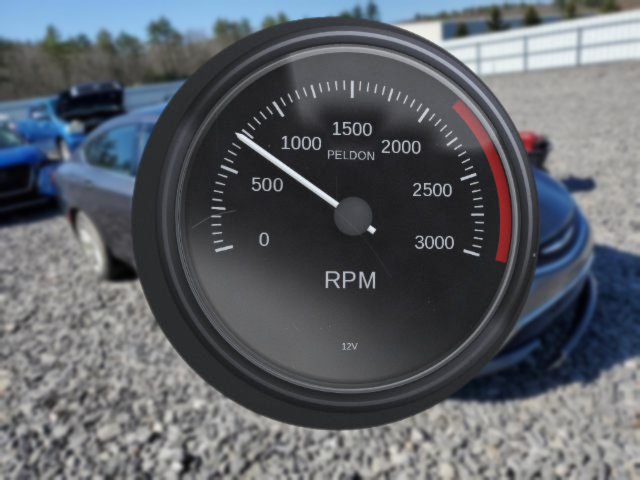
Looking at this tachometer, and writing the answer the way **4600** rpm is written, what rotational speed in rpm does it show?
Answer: **700** rpm
